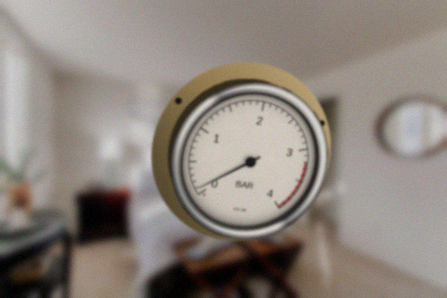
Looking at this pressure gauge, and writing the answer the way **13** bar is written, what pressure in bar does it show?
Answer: **0.1** bar
